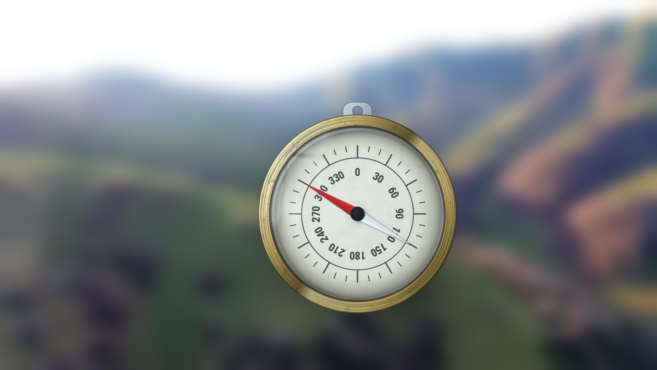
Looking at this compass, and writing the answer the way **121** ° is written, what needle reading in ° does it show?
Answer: **300** °
